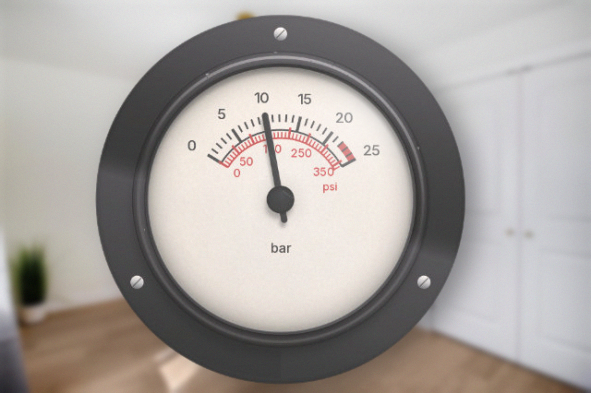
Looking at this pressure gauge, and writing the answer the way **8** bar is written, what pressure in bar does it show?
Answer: **10** bar
